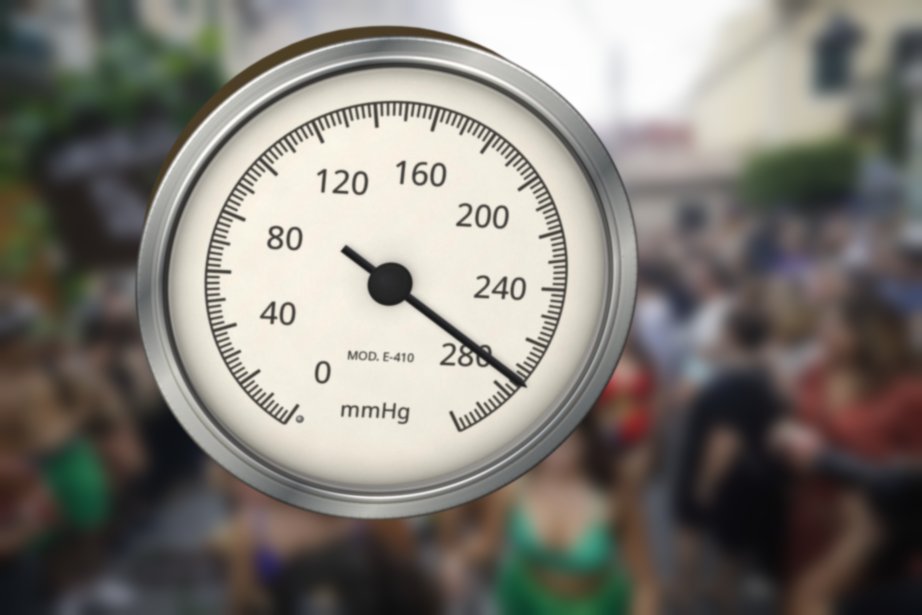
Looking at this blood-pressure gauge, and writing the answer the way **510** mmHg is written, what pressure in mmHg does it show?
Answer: **274** mmHg
